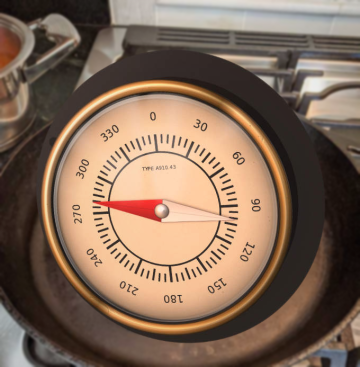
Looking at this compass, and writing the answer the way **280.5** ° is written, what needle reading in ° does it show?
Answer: **280** °
